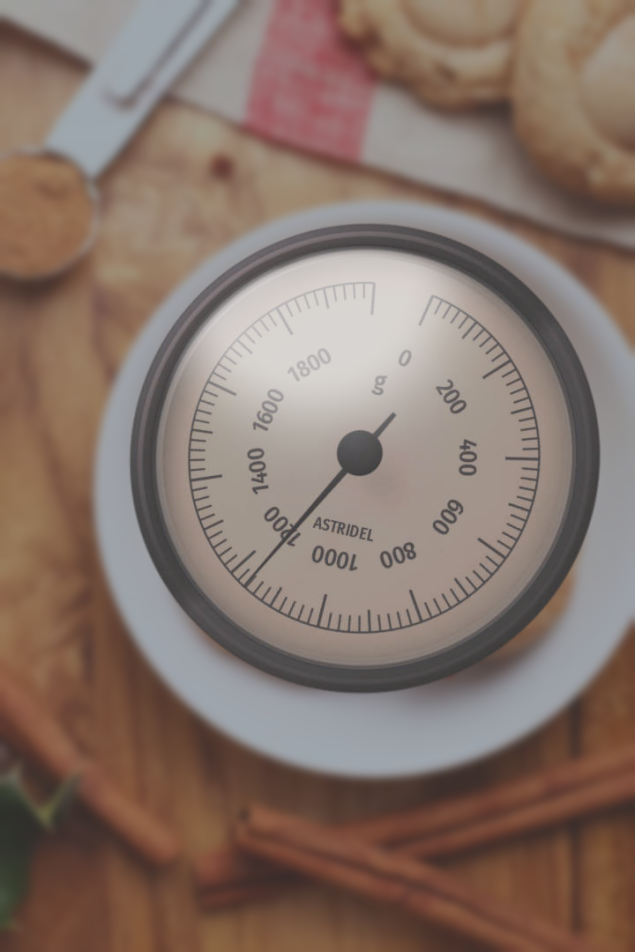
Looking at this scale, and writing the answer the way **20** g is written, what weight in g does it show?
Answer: **1160** g
